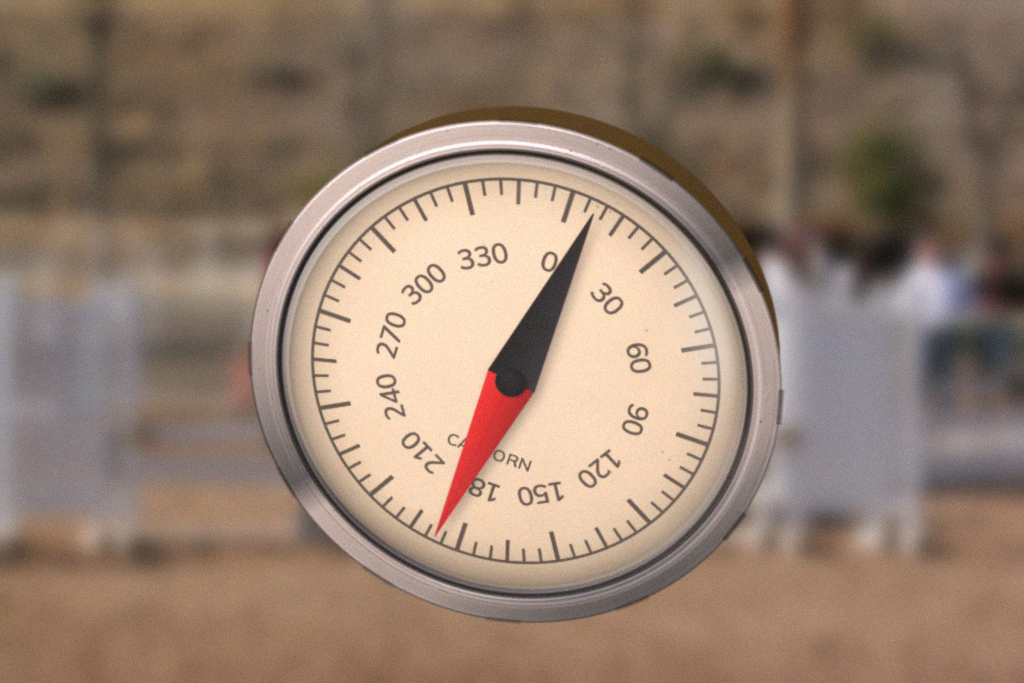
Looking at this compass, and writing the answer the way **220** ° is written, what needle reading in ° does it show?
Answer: **187.5** °
